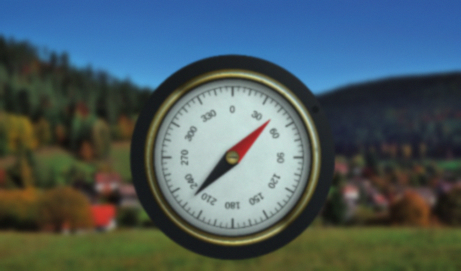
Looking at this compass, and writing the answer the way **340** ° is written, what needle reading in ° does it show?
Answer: **45** °
